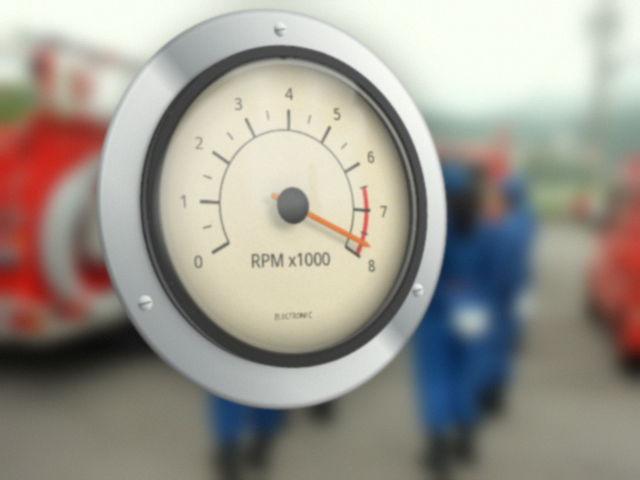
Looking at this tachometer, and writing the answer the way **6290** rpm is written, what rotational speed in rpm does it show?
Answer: **7750** rpm
